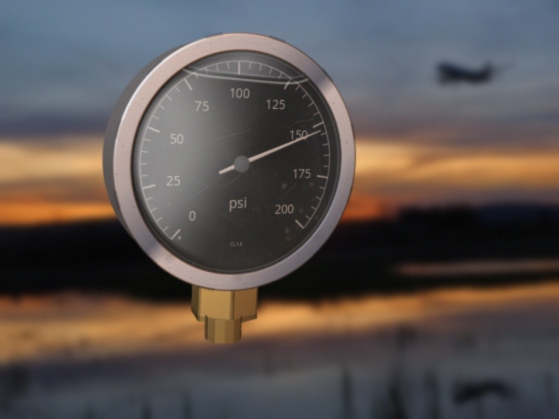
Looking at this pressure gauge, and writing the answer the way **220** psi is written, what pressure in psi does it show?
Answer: **152.5** psi
